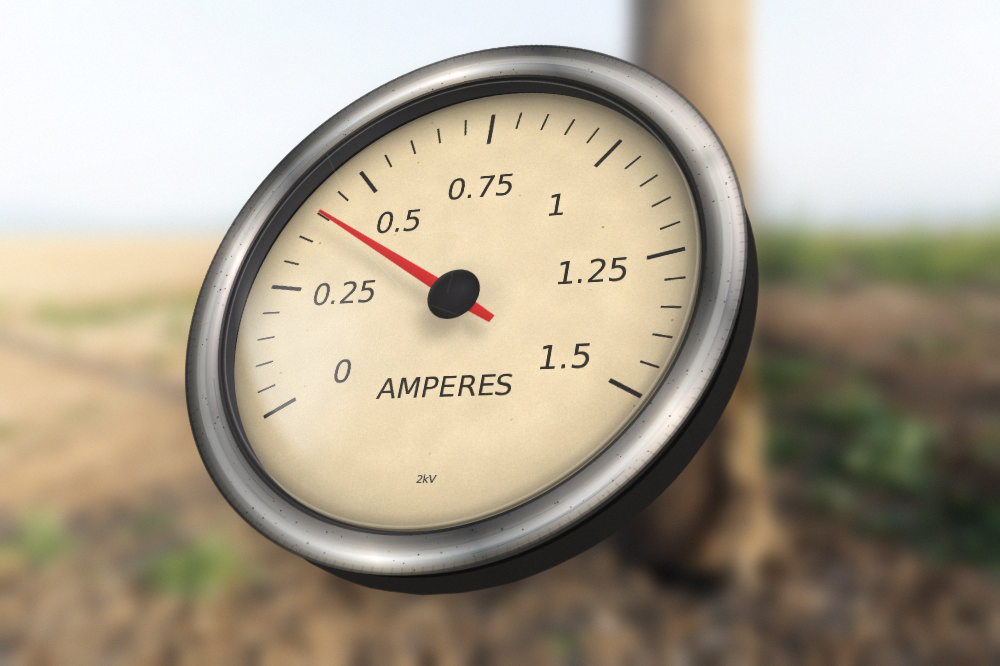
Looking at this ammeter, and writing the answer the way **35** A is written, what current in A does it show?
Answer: **0.4** A
